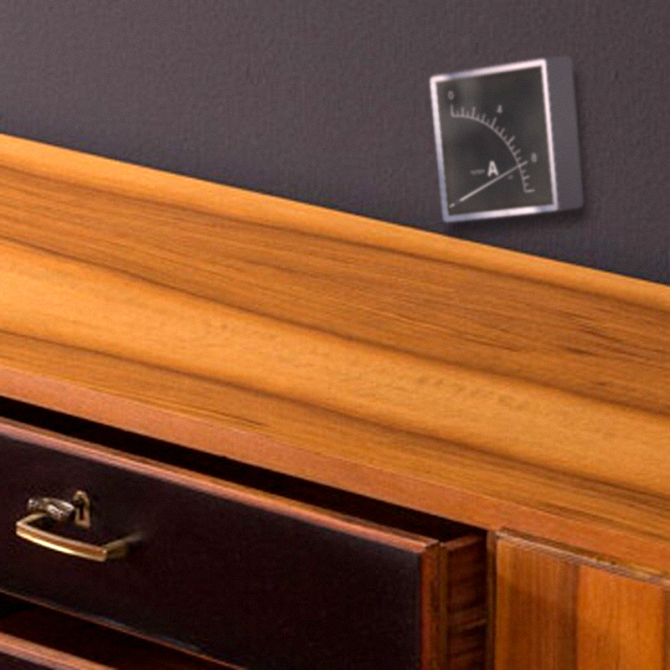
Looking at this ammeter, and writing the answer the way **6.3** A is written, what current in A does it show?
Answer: **8** A
